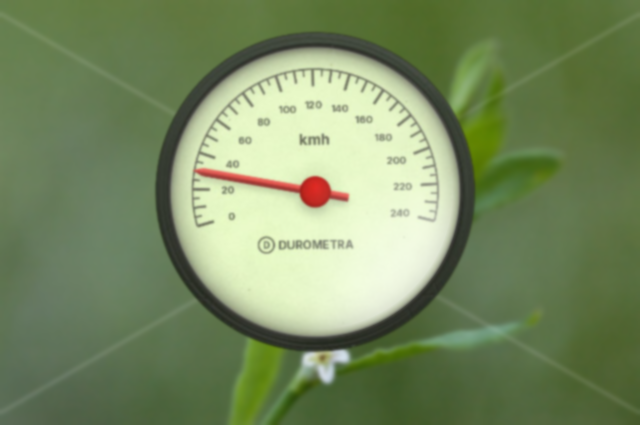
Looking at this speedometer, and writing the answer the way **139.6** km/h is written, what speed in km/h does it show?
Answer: **30** km/h
